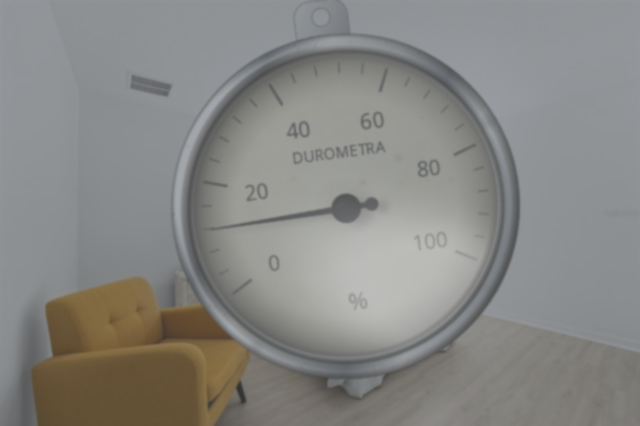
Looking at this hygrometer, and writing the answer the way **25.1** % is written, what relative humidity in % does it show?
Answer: **12** %
